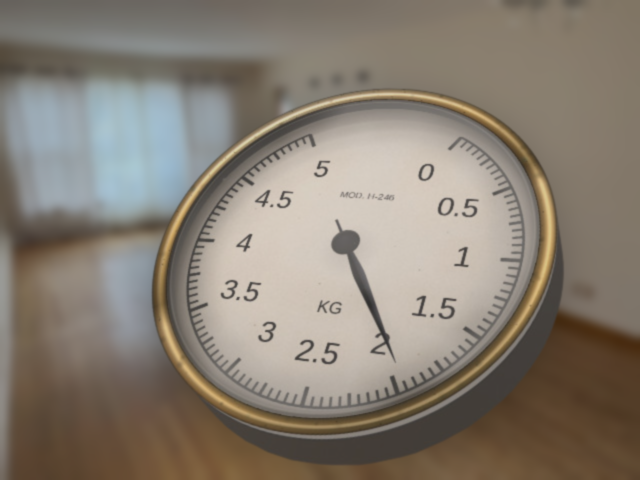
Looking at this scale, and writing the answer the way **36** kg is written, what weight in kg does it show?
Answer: **1.95** kg
